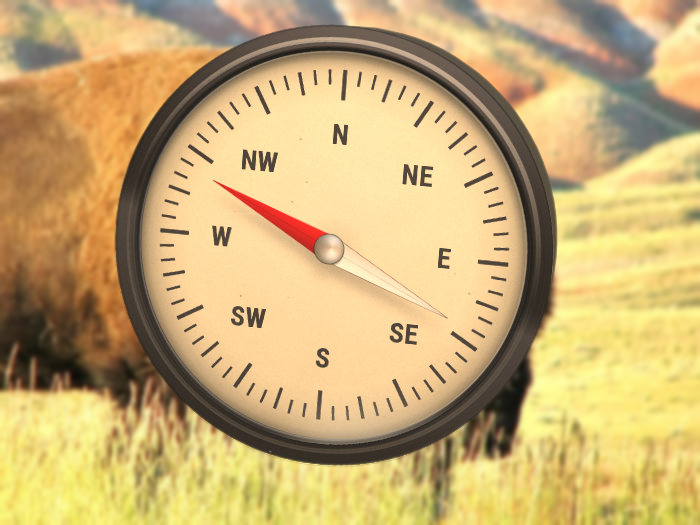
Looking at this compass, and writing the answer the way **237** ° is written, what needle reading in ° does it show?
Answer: **295** °
